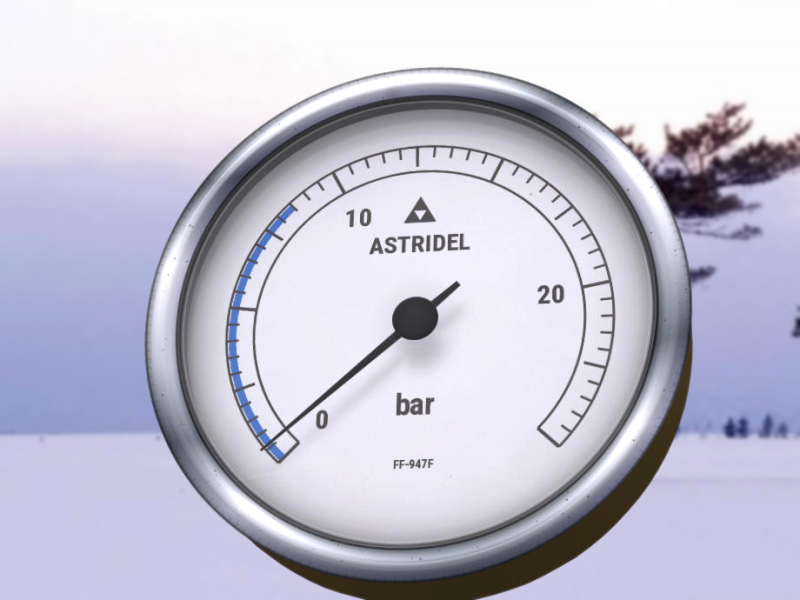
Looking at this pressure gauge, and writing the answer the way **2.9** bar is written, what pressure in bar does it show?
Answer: **0.5** bar
